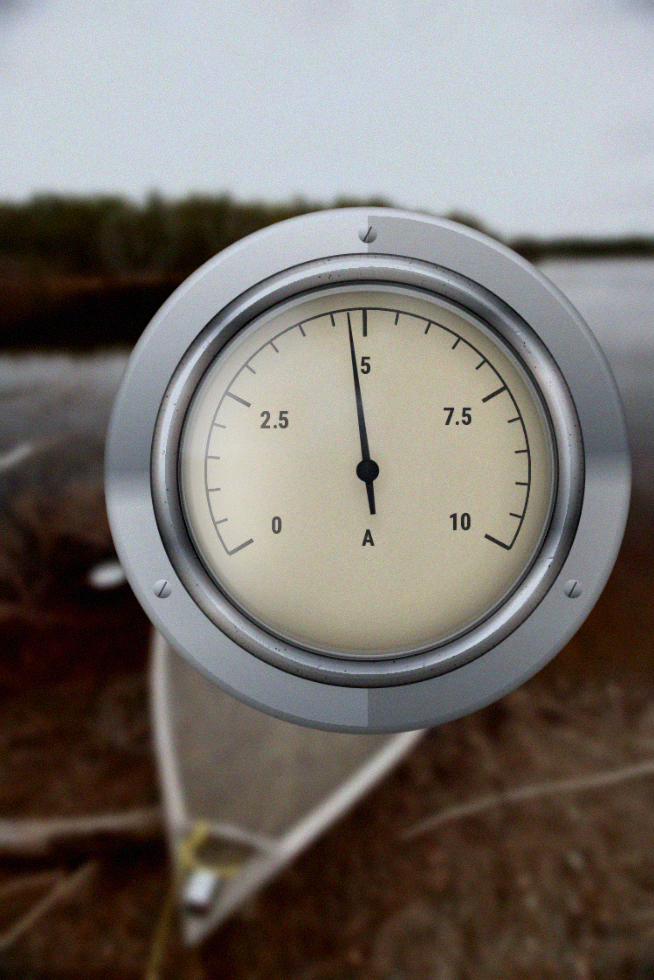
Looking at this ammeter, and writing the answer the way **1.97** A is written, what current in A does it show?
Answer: **4.75** A
